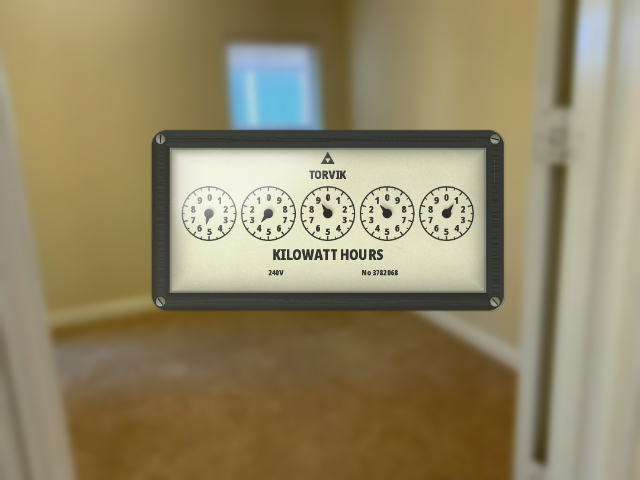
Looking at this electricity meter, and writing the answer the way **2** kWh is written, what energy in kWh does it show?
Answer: **53911** kWh
